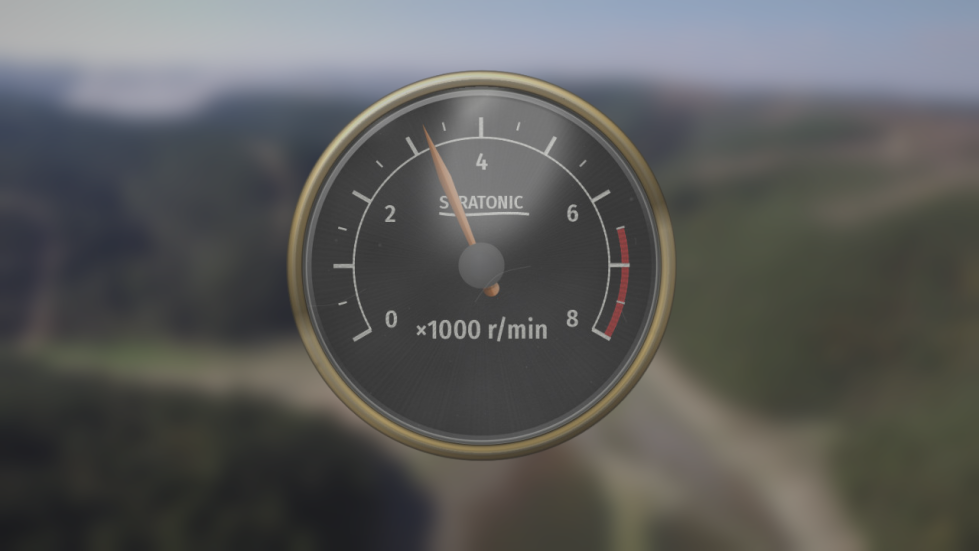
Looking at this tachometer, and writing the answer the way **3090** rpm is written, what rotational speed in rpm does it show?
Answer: **3250** rpm
